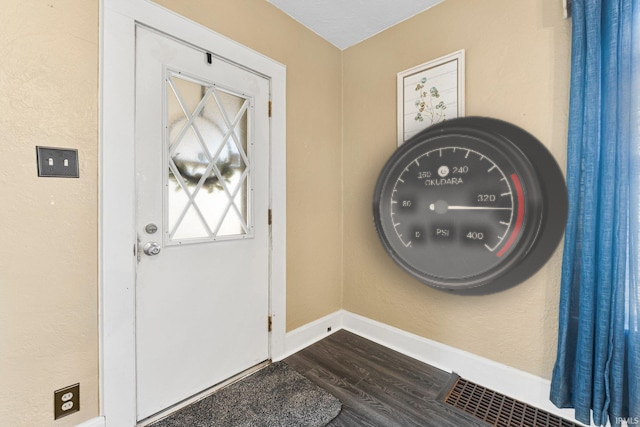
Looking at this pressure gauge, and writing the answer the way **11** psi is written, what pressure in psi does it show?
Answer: **340** psi
